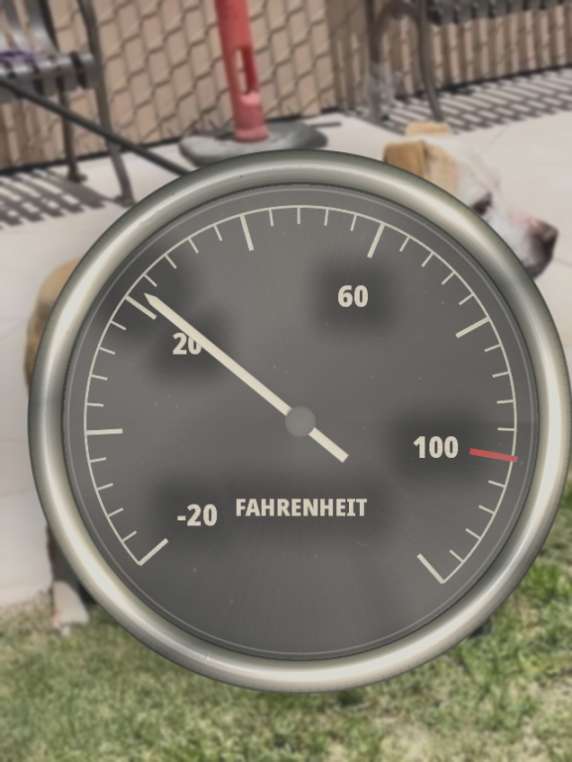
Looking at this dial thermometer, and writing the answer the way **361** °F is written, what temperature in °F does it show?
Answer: **22** °F
